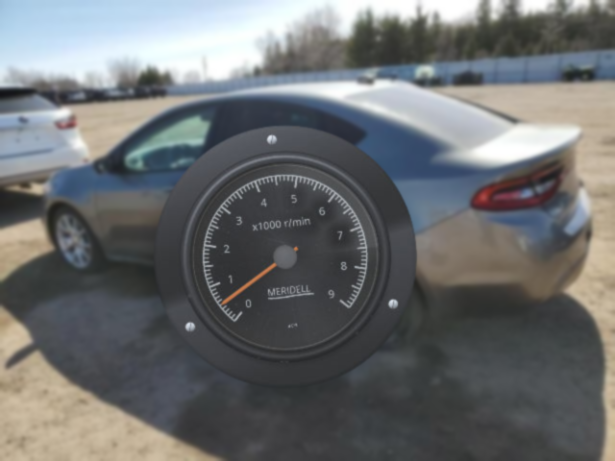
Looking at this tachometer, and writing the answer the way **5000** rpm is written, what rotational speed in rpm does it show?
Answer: **500** rpm
